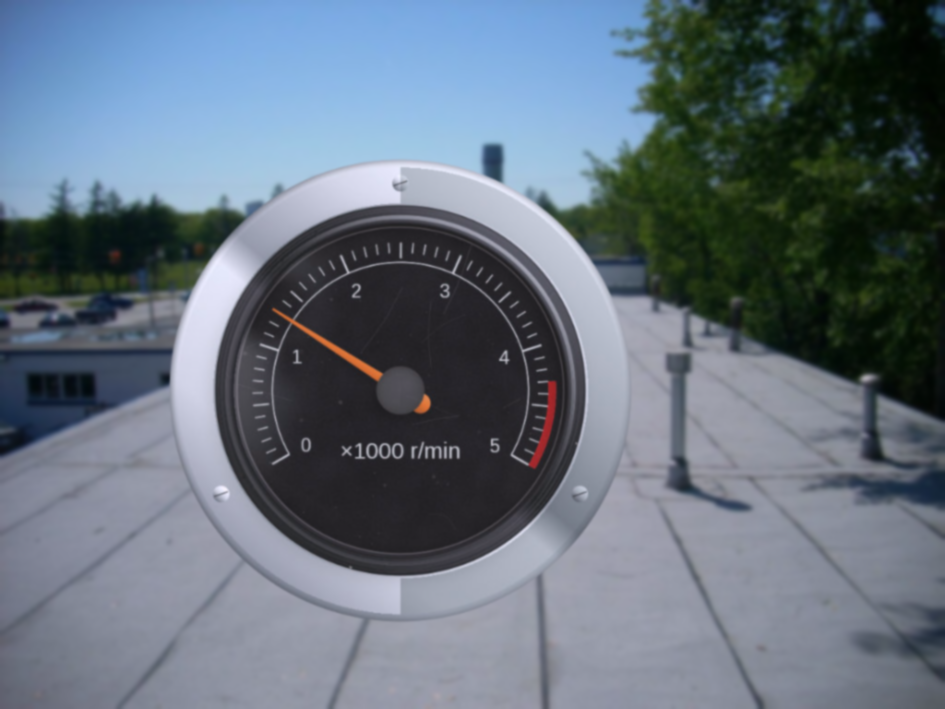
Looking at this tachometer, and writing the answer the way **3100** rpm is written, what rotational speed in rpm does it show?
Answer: **1300** rpm
